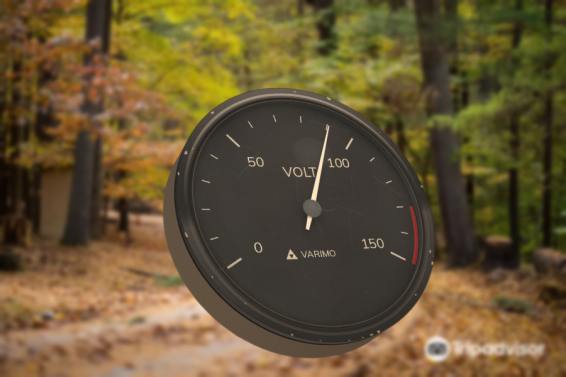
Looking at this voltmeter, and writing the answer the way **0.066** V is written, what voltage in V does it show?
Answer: **90** V
